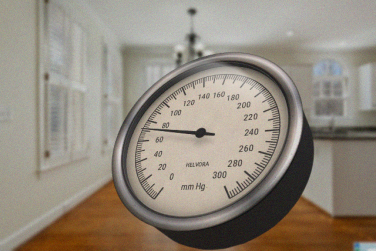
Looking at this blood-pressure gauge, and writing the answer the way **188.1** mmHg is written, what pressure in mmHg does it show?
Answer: **70** mmHg
